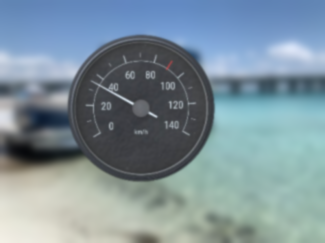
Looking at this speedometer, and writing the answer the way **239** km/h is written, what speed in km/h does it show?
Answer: **35** km/h
